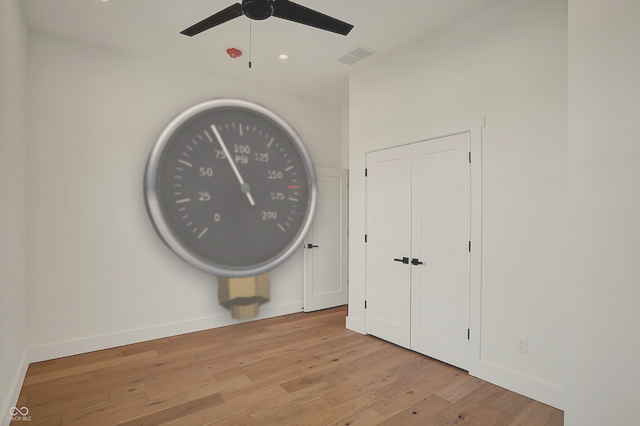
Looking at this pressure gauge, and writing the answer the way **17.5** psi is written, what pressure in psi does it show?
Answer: **80** psi
